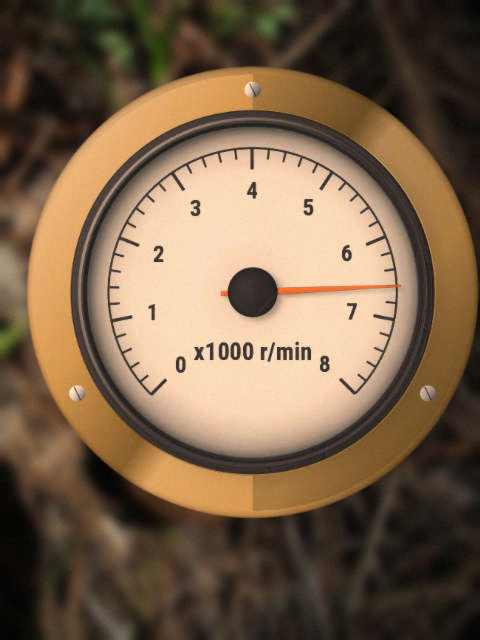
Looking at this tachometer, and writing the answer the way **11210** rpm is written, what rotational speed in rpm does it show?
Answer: **6600** rpm
